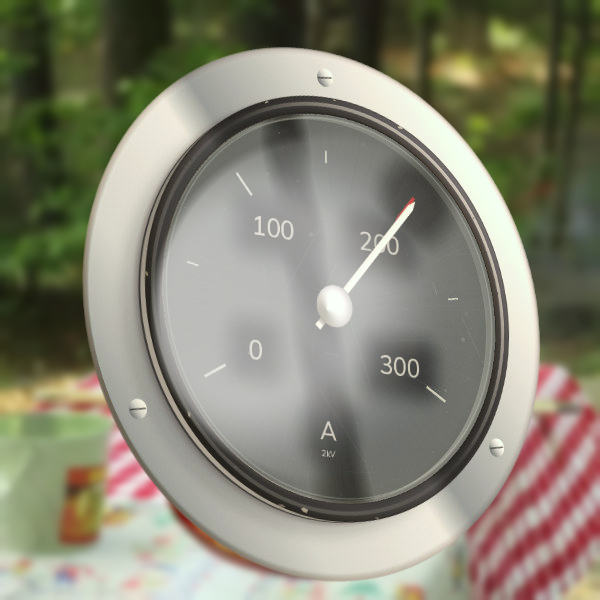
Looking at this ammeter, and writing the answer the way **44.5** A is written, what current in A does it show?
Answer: **200** A
